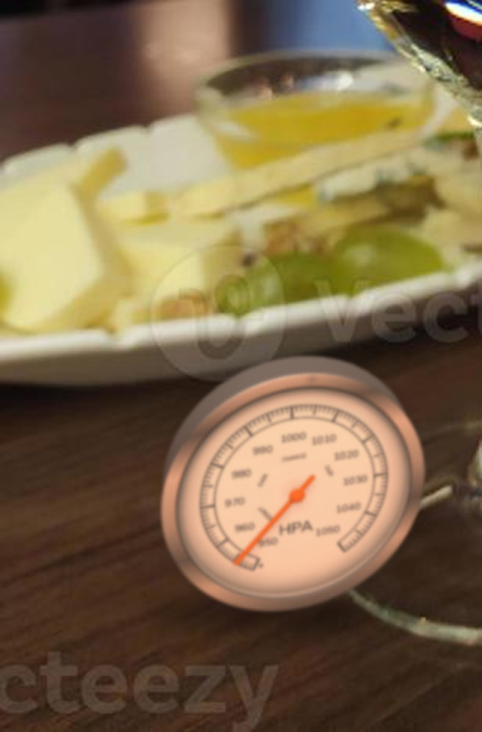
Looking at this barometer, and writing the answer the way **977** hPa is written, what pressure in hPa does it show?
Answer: **955** hPa
